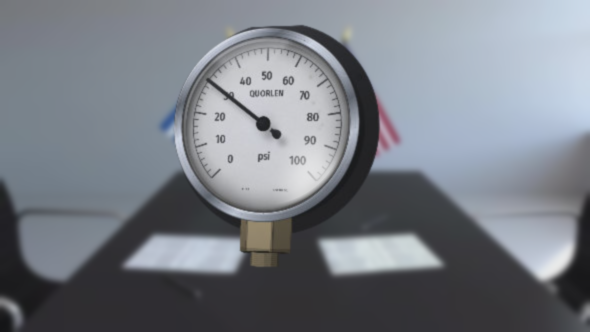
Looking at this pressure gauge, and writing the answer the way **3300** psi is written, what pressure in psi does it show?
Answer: **30** psi
